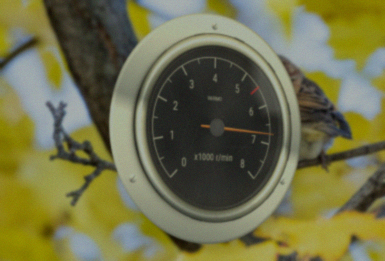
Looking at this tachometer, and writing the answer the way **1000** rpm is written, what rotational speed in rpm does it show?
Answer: **6750** rpm
